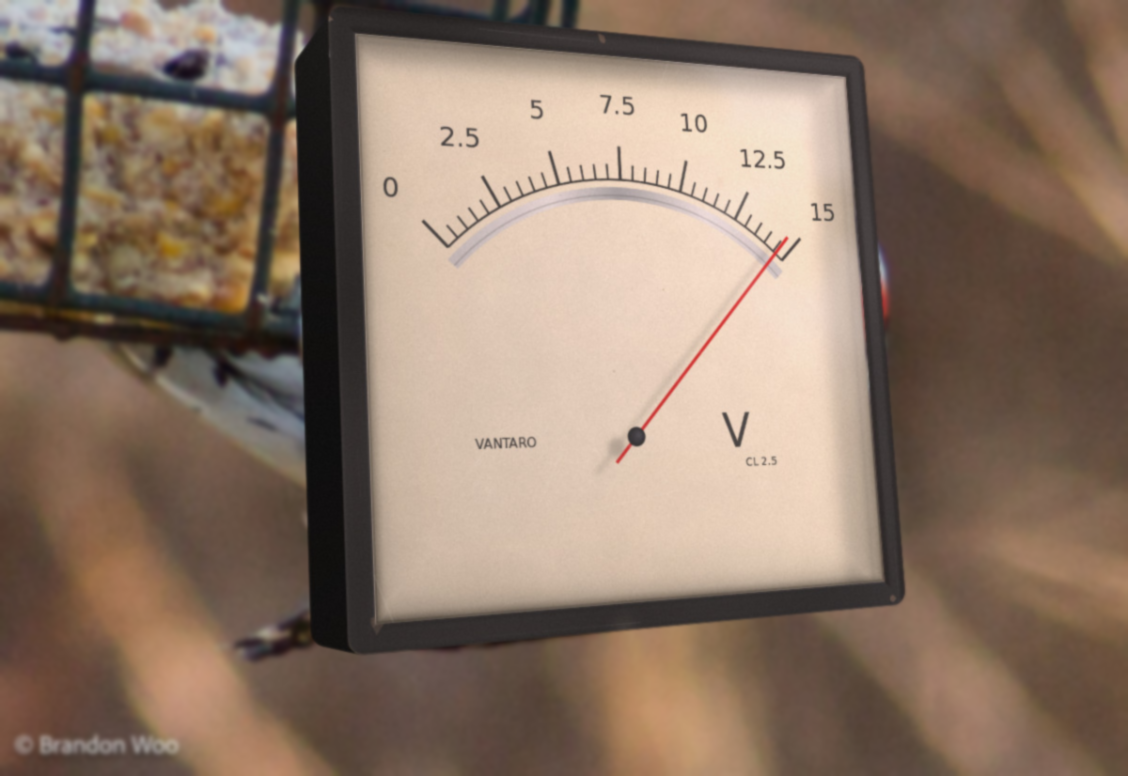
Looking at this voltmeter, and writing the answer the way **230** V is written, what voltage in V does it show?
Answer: **14.5** V
